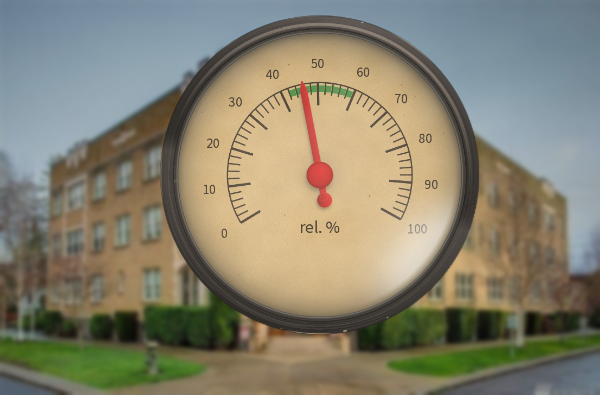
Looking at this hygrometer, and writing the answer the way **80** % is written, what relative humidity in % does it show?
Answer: **46** %
